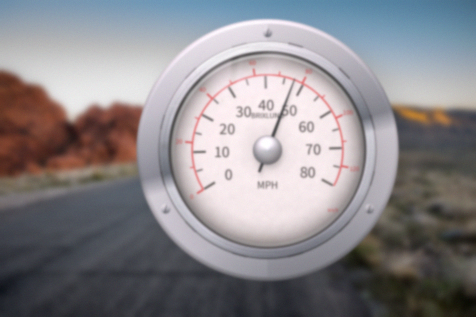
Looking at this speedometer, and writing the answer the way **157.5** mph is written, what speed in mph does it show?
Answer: **47.5** mph
